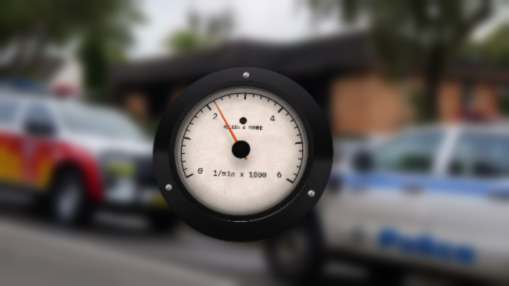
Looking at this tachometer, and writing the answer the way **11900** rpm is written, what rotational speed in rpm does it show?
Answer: **2200** rpm
